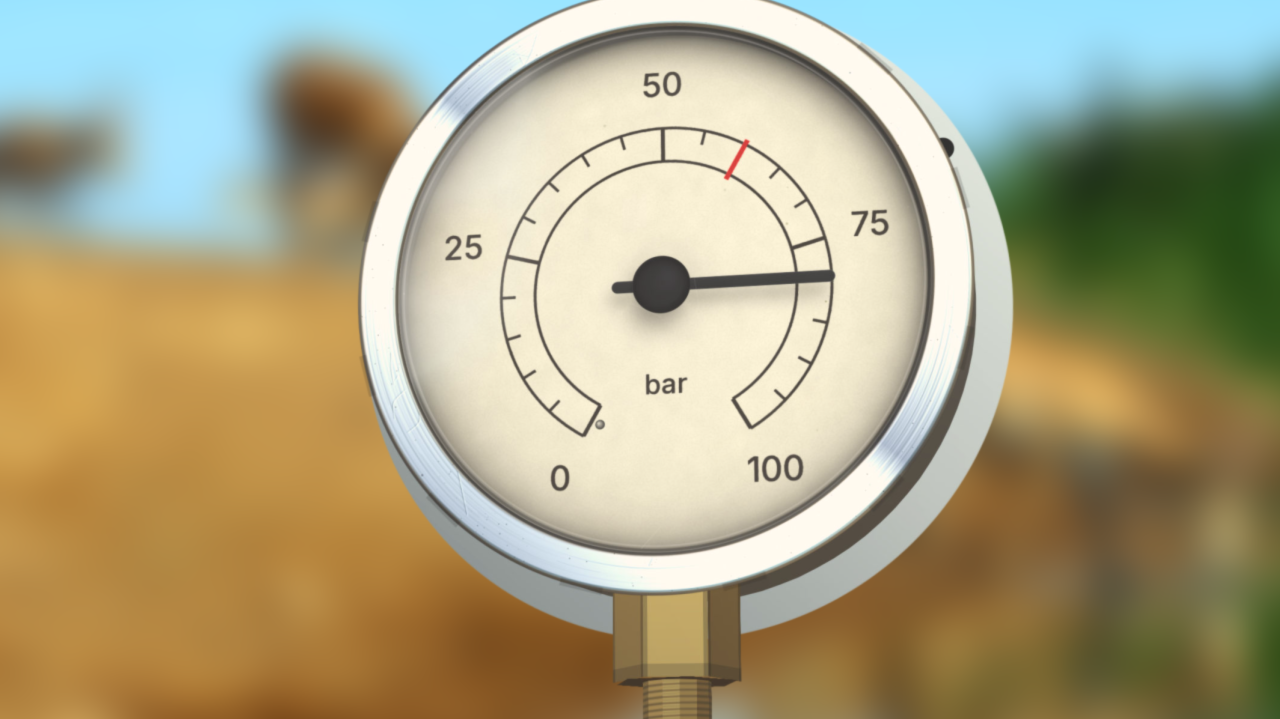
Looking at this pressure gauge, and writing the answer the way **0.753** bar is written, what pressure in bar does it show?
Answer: **80** bar
